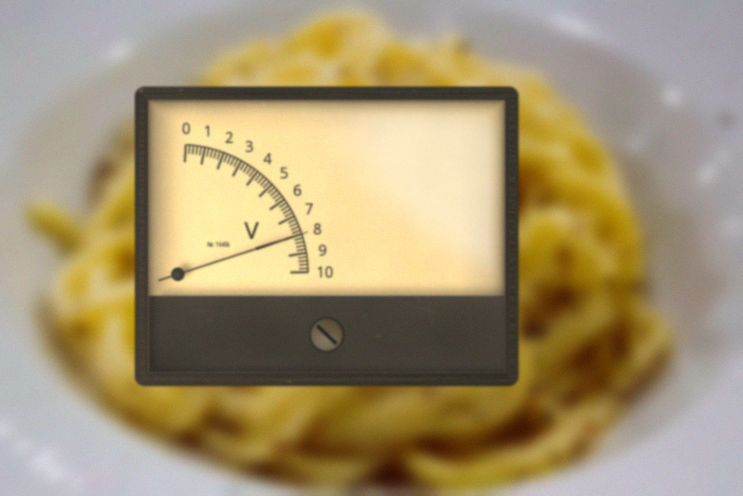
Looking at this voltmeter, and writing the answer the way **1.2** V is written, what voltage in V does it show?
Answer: **8** V
